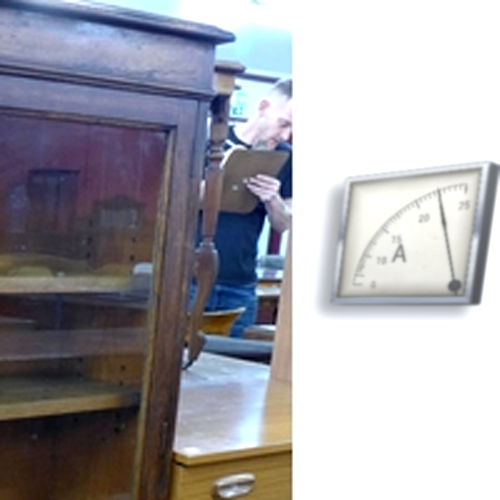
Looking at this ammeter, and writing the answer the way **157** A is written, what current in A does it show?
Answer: **22.5** A
